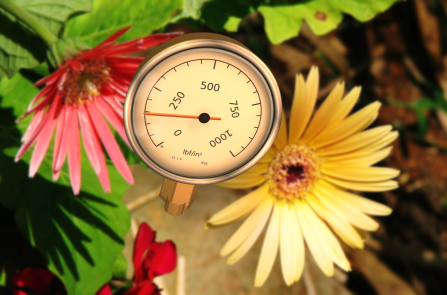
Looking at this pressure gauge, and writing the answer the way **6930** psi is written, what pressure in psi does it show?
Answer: **150** psi
